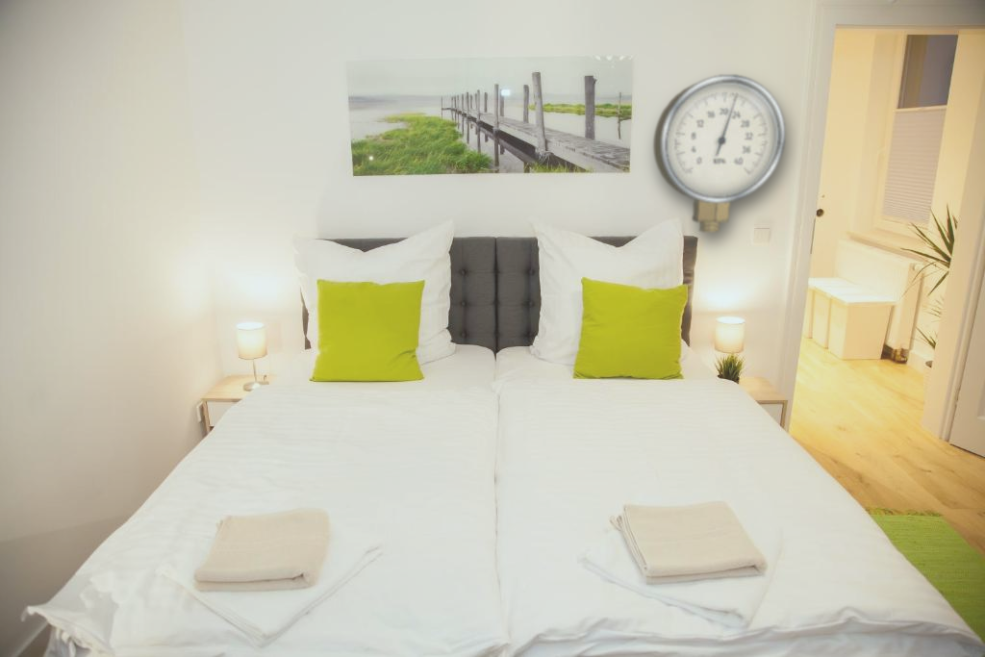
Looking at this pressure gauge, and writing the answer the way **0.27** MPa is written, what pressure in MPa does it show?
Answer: **22** MPa
